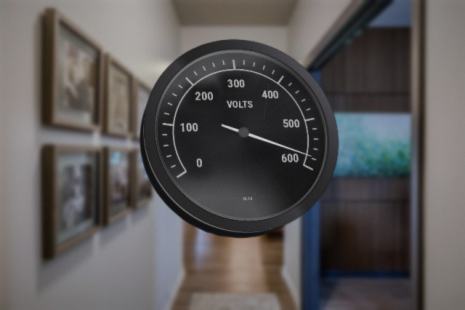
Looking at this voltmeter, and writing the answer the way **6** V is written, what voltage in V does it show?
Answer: **580** V
